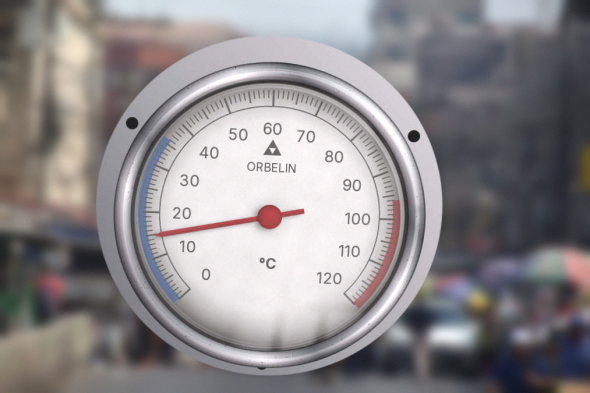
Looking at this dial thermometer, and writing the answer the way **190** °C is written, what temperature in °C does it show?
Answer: **15** °C
